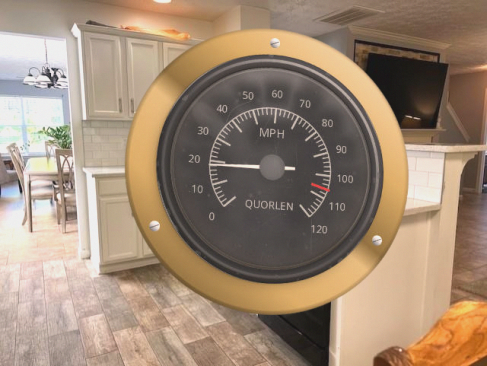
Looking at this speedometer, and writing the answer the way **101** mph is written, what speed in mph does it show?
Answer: **18** mph
